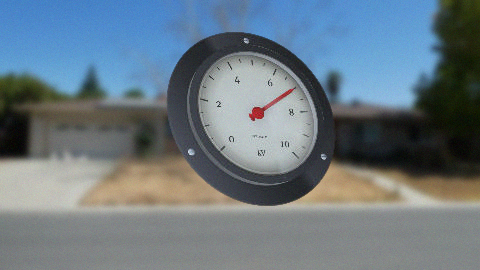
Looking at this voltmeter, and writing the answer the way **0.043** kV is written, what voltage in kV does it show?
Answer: **7** kV
